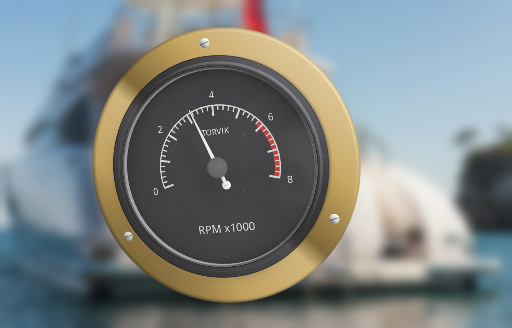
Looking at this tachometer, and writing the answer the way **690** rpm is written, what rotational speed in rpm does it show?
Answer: **3200** rpm
